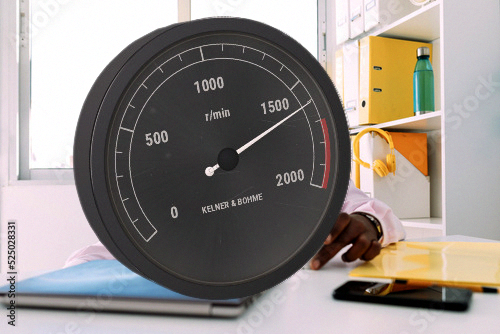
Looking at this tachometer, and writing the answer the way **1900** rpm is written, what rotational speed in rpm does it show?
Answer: **1600** rpm
